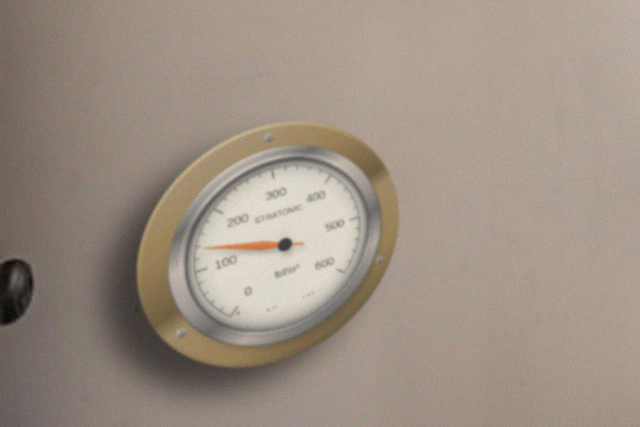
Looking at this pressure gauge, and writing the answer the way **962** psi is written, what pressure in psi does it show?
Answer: **140** psi
